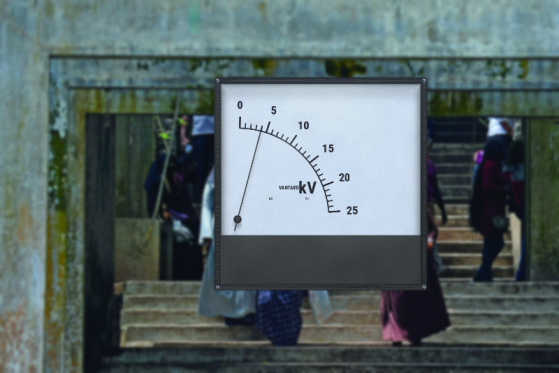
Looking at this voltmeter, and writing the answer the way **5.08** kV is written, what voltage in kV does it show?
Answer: **4** kV
